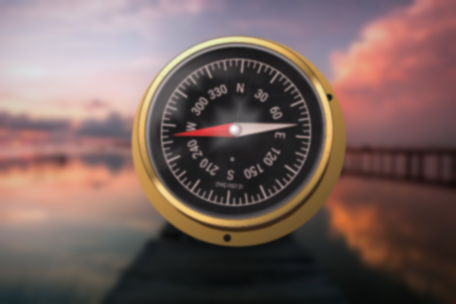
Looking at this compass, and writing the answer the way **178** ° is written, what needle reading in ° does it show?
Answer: **260** °
